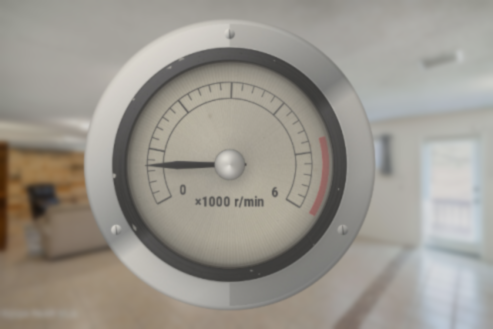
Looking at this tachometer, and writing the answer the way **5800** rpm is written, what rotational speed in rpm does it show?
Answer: **700** rpm
